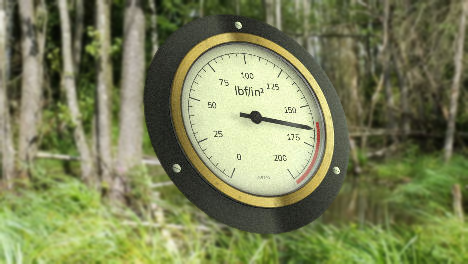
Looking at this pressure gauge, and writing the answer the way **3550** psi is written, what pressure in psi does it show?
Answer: **165** psi
